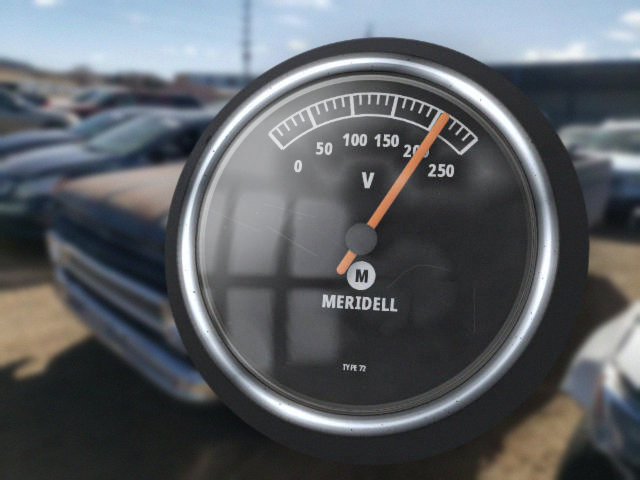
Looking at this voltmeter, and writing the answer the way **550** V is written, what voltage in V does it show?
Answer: **210** V
